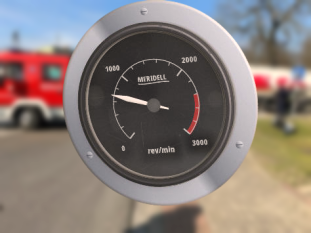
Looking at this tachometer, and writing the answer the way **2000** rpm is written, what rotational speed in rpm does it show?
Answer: **700** rpm
